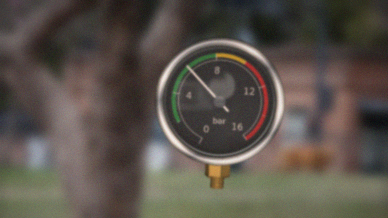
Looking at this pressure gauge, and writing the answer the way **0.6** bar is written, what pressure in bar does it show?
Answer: **6** bar
